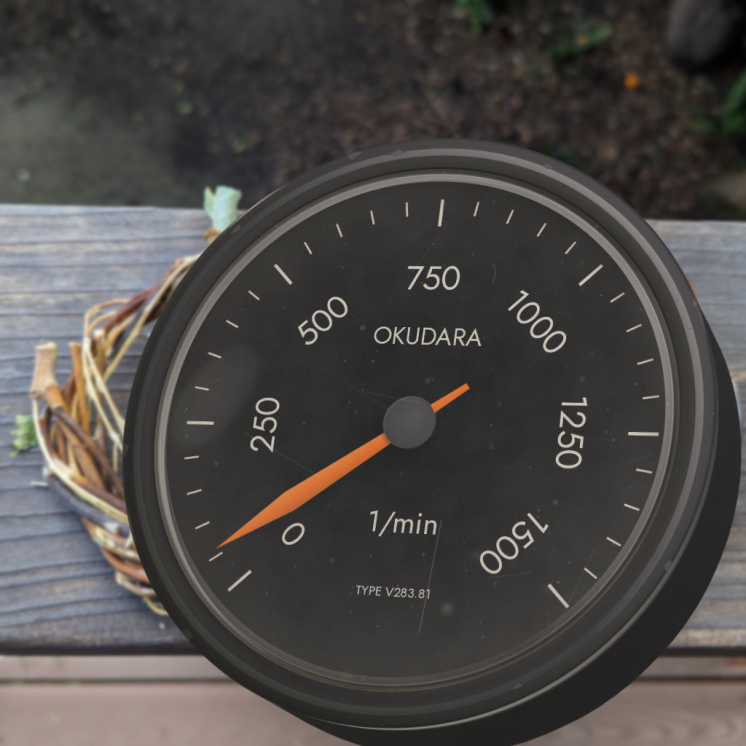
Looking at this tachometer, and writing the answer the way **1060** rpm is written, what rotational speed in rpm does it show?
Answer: **50** rpm
